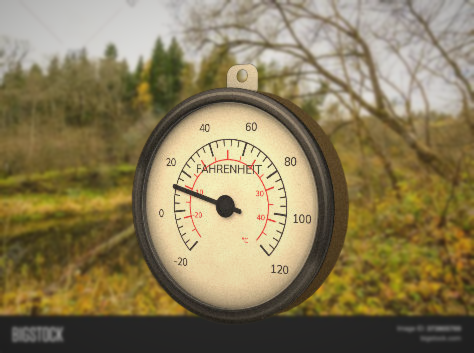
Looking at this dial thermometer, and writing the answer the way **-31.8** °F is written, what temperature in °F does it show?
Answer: **12** °F
